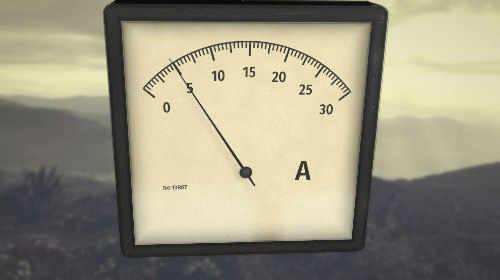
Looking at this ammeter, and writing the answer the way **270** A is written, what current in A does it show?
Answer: **5** A
